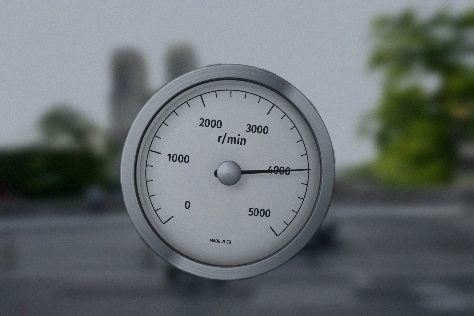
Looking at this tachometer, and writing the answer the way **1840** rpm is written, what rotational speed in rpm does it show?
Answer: **4000** rpm
